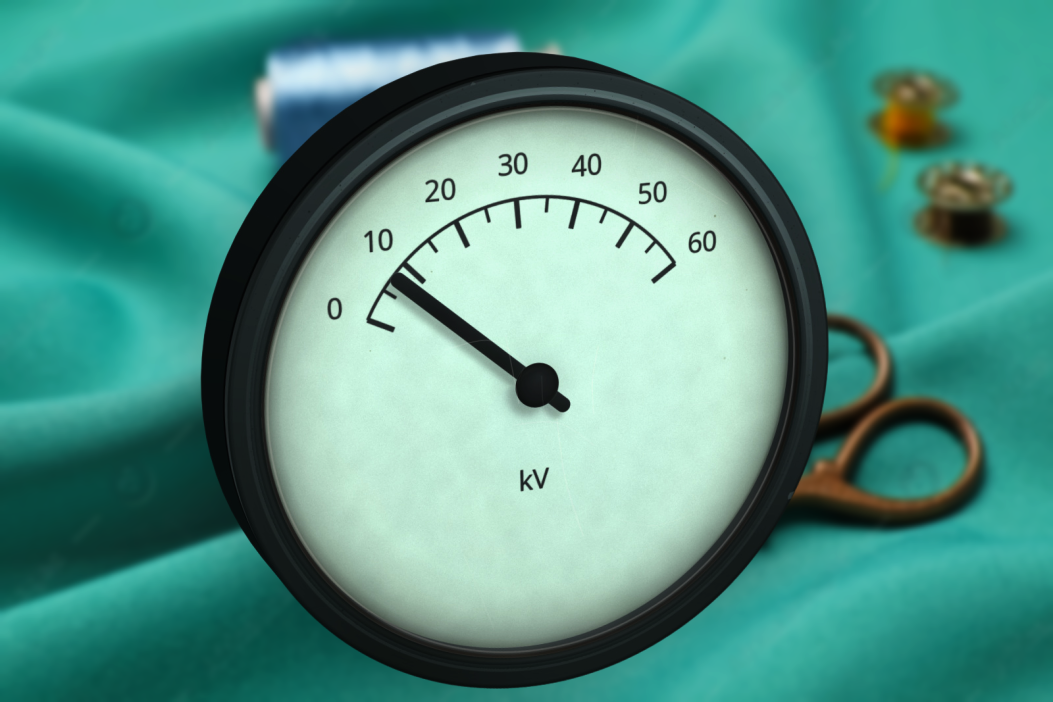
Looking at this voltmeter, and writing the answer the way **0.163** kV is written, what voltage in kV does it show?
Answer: **7.5** kV
